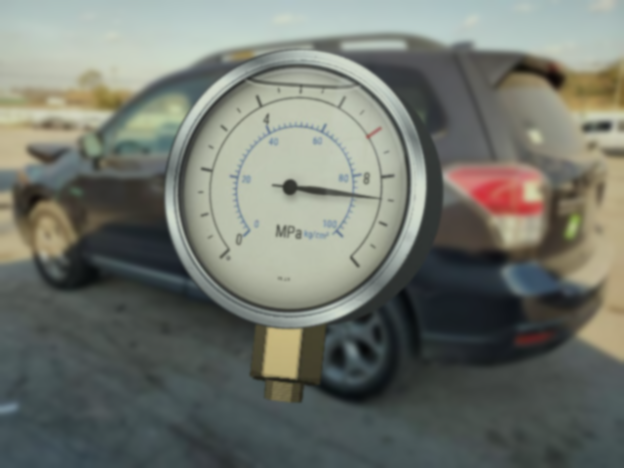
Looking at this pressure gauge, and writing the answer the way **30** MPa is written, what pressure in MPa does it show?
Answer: **8.5** MPa
